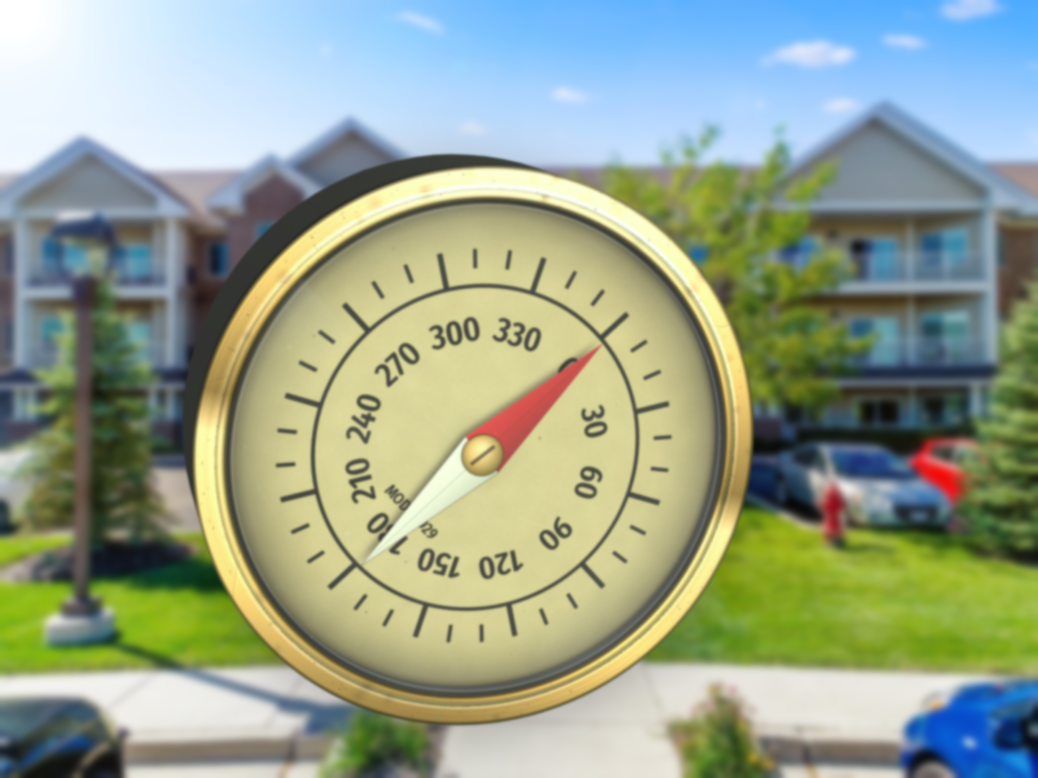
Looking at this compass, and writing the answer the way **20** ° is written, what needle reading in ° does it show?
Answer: **0** °
